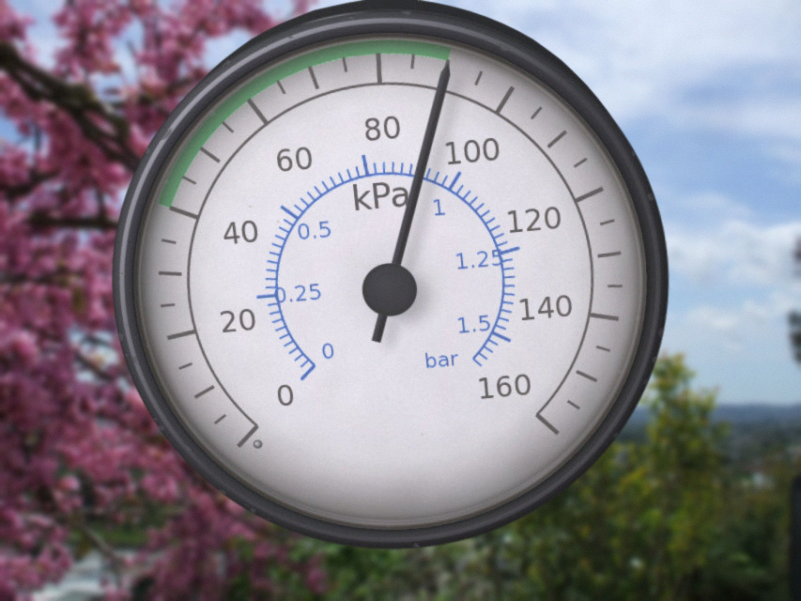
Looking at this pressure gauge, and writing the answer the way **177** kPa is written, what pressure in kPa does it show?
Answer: **90** kPa
